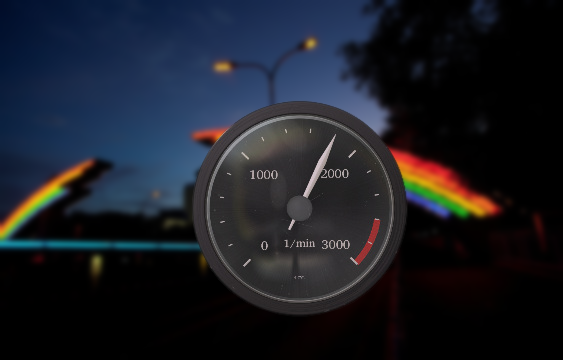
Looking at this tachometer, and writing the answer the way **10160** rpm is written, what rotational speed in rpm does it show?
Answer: **1800** rpm
